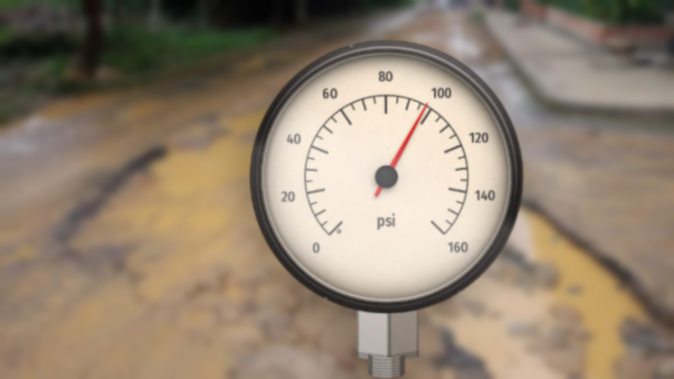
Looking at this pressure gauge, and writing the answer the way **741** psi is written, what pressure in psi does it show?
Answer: **97.5** psi
